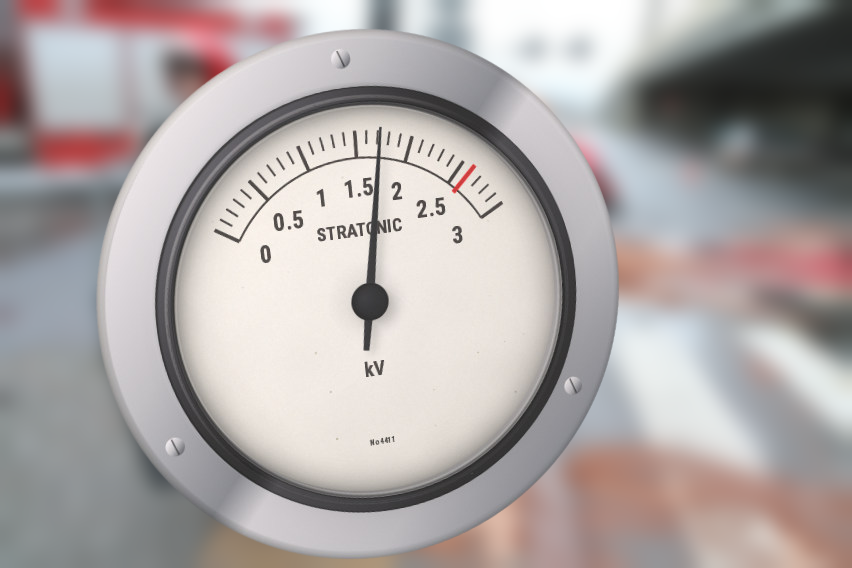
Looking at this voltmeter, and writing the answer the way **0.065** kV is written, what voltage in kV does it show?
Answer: **1.7** kV
